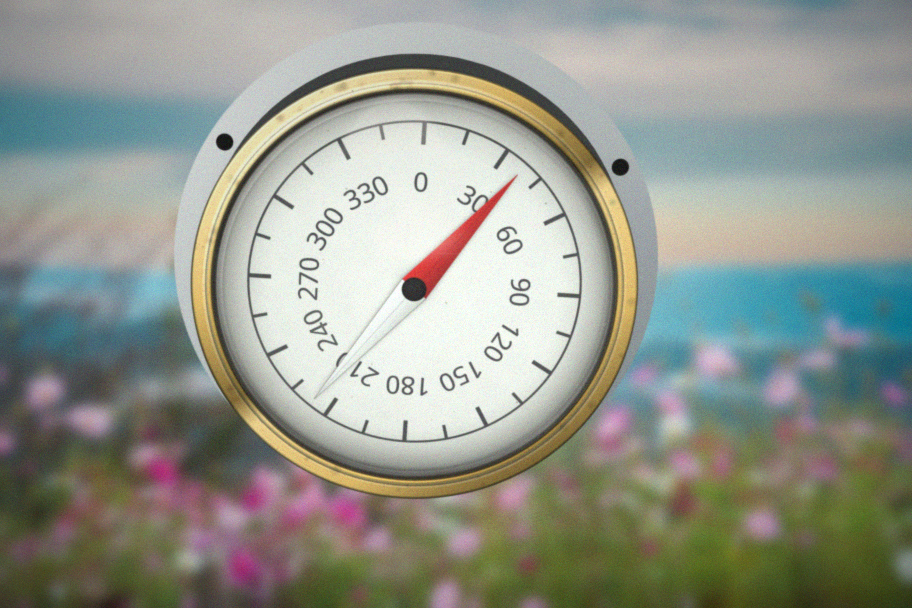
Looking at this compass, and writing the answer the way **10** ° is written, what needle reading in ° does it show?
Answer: **37.5** °
